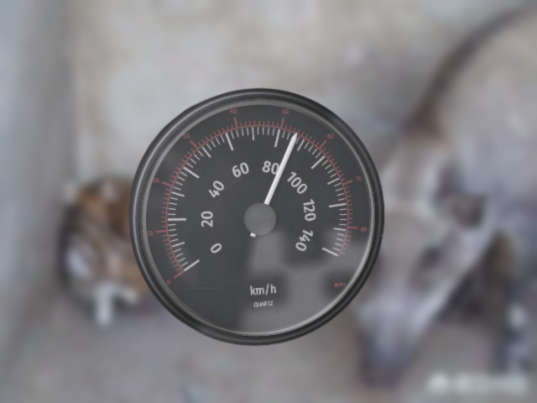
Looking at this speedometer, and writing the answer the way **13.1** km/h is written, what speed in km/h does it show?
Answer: **86** km/h
